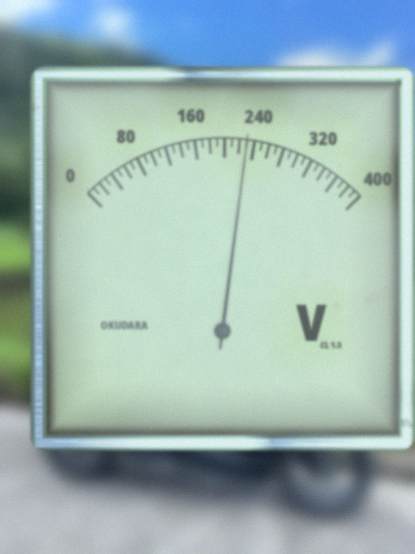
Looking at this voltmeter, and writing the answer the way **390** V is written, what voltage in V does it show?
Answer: **230** V
